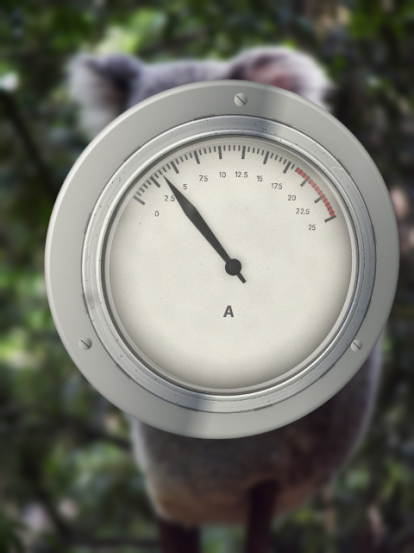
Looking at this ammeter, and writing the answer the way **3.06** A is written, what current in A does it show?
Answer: **3.5** A
